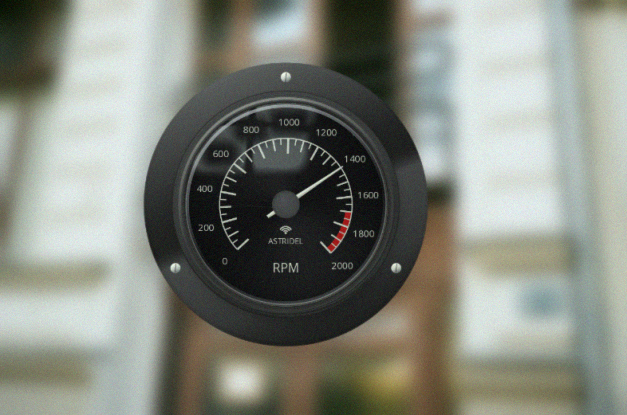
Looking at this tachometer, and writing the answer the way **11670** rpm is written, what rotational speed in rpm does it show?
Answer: **1400** rpm
